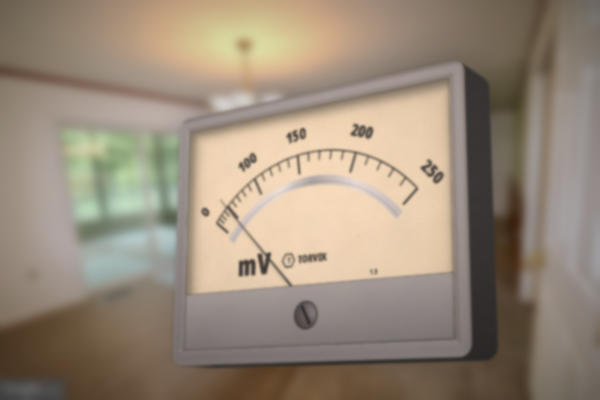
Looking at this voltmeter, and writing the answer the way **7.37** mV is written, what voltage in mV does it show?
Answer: **50** mV
